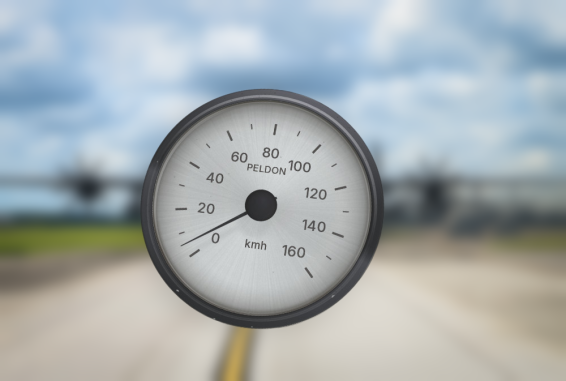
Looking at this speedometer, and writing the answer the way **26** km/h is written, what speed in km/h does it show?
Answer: **5** km/h
